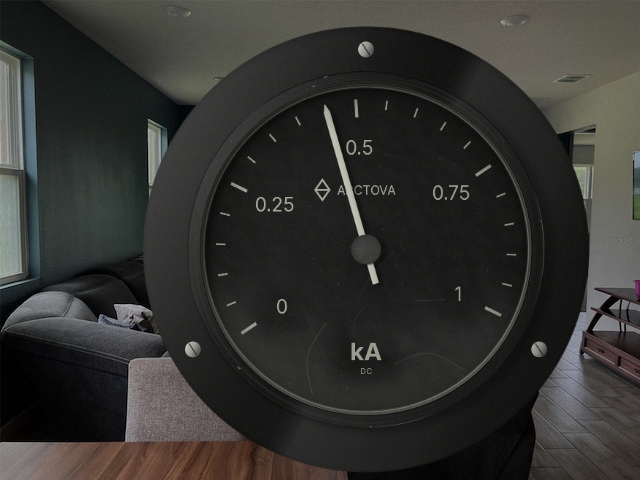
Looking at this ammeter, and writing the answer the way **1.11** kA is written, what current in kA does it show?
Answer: **0.45** kA
